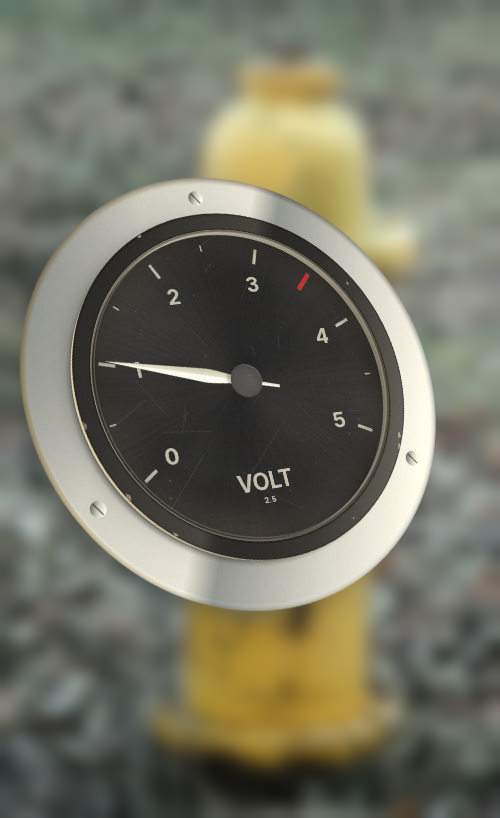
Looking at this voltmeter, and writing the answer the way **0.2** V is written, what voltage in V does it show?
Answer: **1** V
